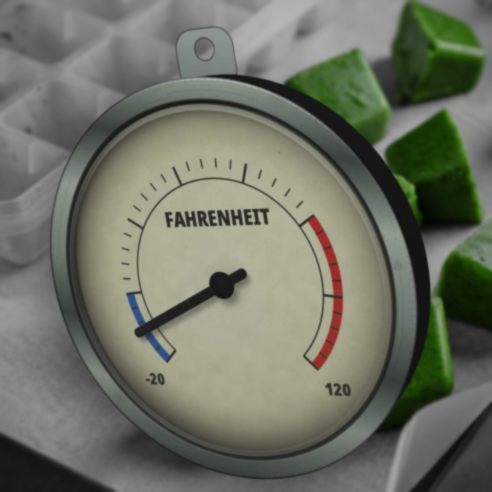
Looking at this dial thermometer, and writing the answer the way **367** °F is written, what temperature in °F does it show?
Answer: **-10** °F
